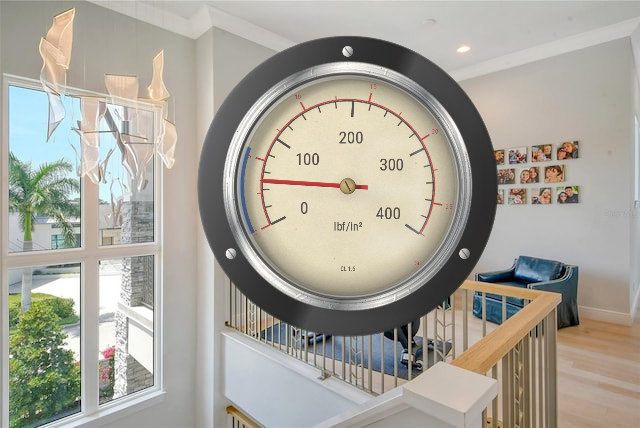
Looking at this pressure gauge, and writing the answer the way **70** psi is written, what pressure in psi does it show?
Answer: **50** psi
